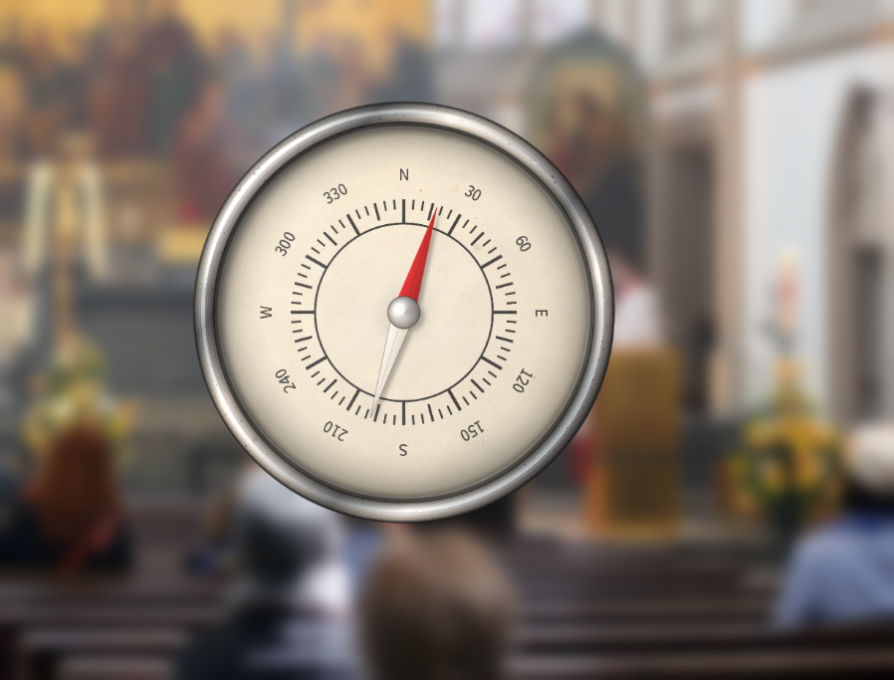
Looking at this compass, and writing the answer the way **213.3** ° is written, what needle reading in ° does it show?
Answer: **17.5** °
